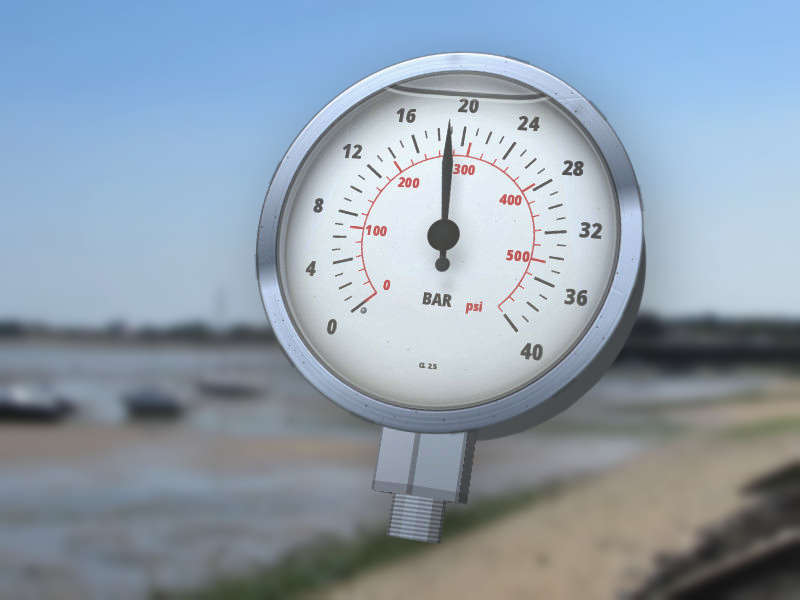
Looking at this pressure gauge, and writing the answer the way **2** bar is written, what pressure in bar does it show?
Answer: **19** bar
